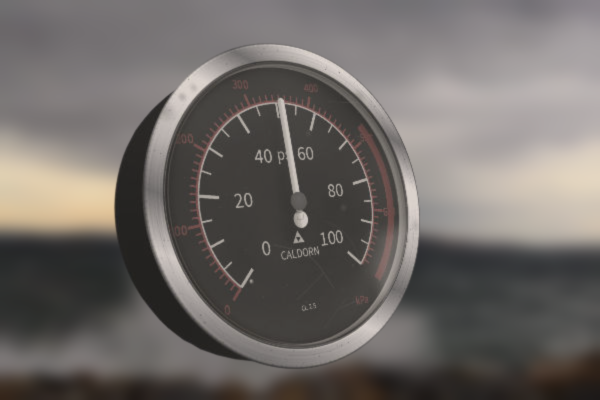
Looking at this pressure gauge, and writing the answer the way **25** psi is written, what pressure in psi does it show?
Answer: **50** psi
